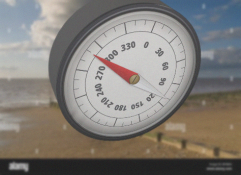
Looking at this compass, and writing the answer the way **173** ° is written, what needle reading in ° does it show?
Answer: **290** °
